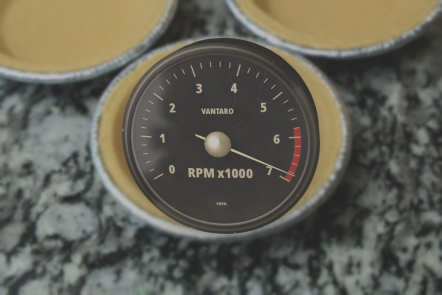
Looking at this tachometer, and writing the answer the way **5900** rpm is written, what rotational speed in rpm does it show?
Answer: **6800** rpm
